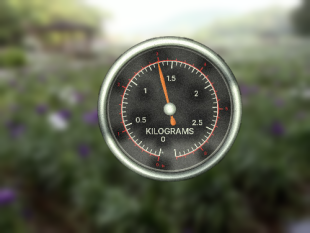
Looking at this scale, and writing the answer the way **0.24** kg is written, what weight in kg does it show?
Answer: **1.35** kg
